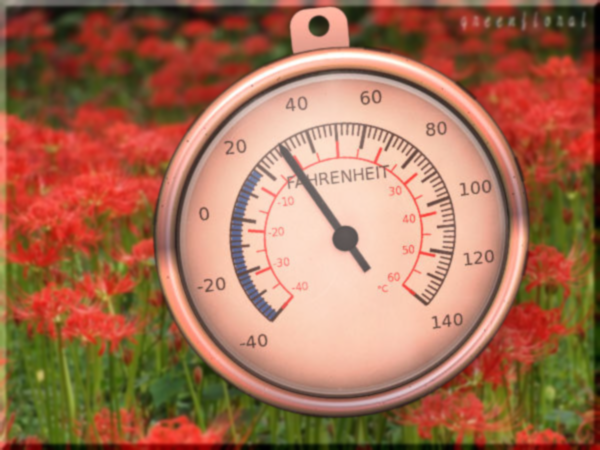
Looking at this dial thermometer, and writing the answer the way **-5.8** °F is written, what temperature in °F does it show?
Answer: **30** °F
